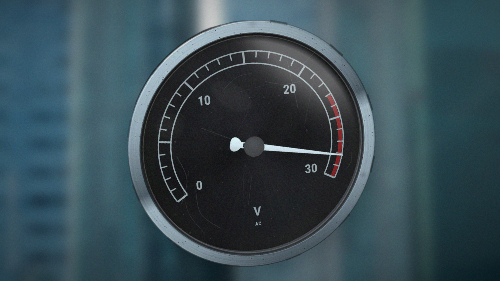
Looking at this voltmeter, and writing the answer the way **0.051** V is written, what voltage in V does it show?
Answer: **28** V
